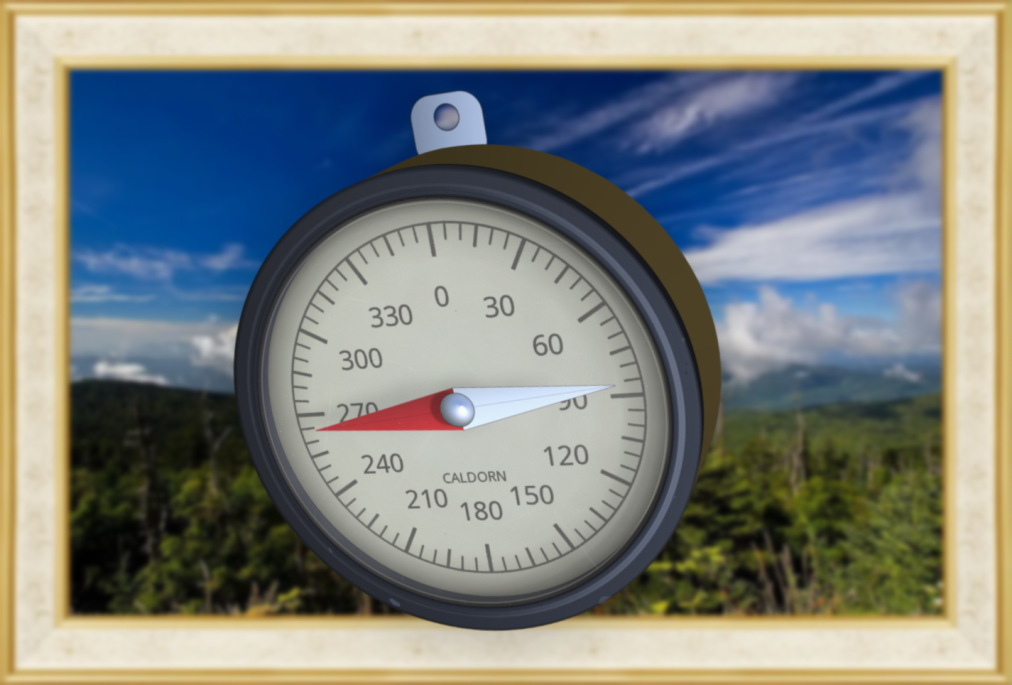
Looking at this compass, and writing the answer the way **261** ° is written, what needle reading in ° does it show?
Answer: **265** °
